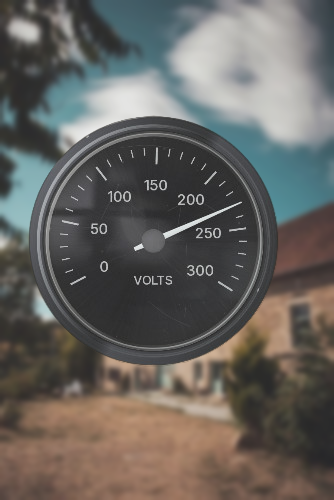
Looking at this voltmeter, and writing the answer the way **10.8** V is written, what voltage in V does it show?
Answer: **230** V
